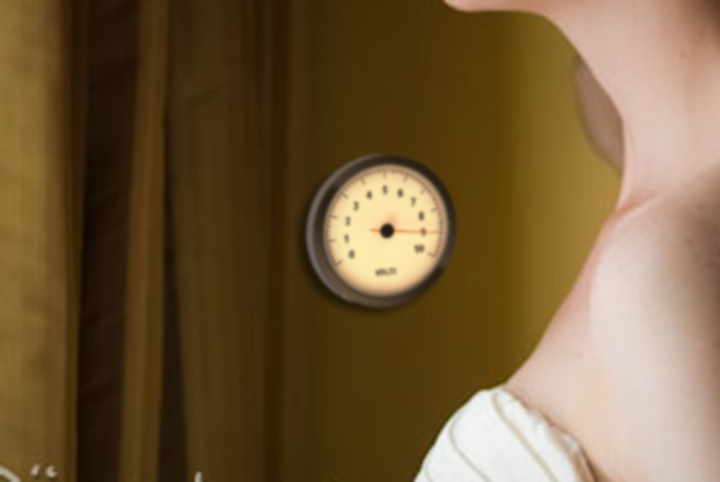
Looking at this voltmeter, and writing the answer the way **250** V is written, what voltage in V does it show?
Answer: **9** V
